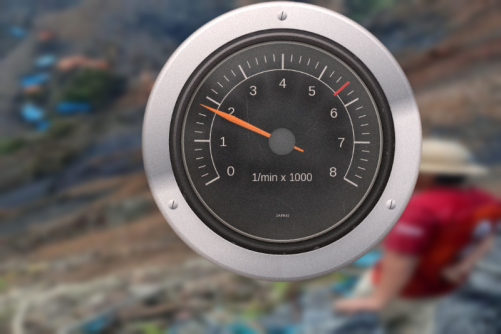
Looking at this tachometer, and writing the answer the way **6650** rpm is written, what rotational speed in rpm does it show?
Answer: **1800** rpm
